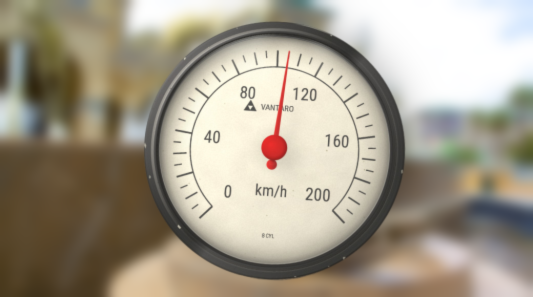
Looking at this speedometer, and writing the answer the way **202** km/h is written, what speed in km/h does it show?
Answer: **105** km/h
